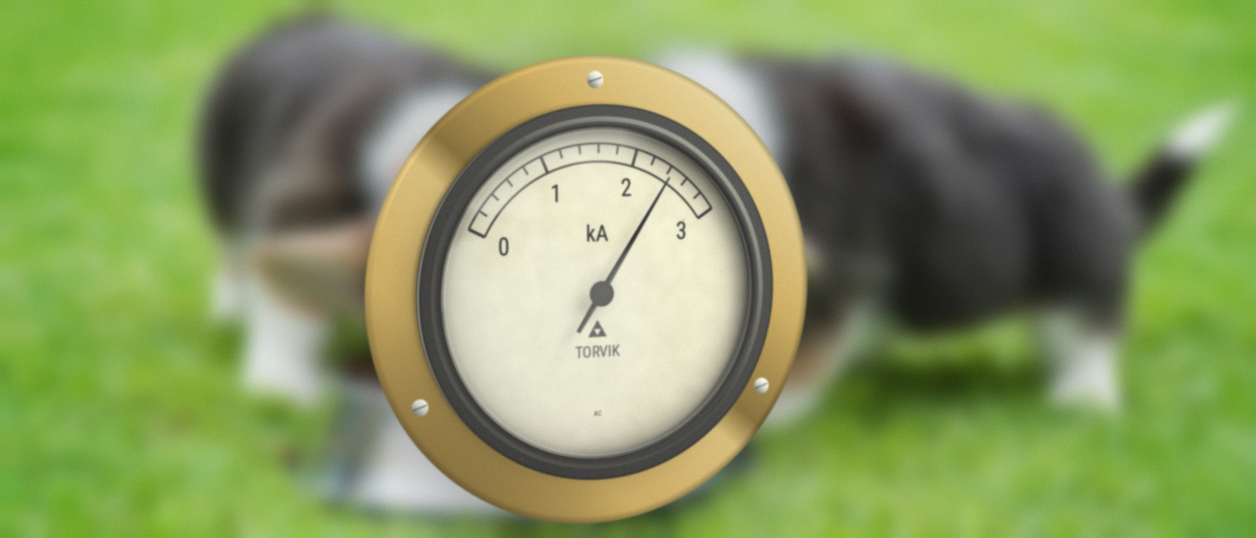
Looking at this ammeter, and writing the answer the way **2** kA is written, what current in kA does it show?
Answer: **2.4** kA
